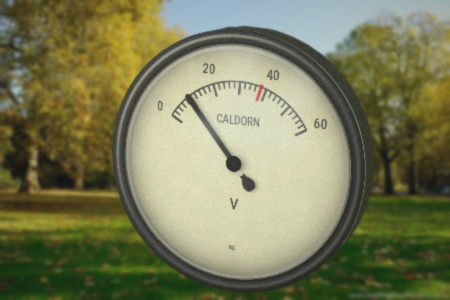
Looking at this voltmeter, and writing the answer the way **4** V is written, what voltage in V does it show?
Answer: **10** V
